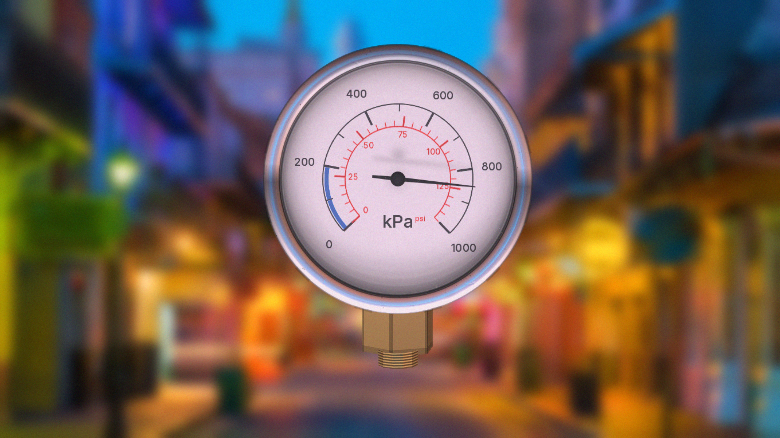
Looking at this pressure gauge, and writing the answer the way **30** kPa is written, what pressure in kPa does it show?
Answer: **850** kPa
